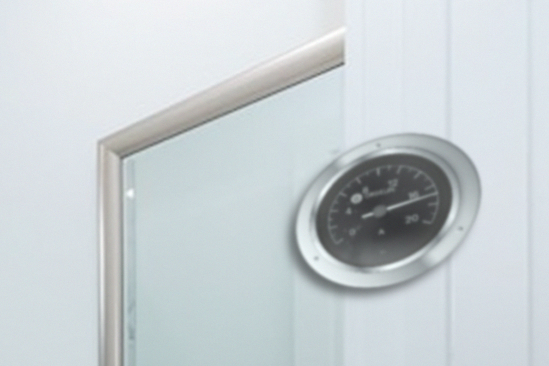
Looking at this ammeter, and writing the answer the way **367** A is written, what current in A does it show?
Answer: **17** A
